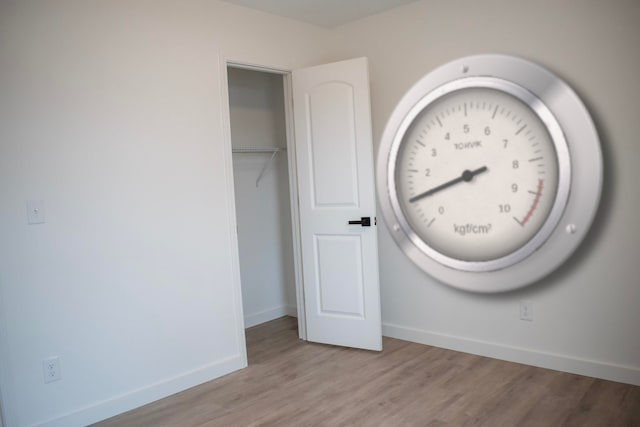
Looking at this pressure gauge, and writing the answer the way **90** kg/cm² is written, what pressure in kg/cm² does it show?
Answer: **1** kg/cm²
